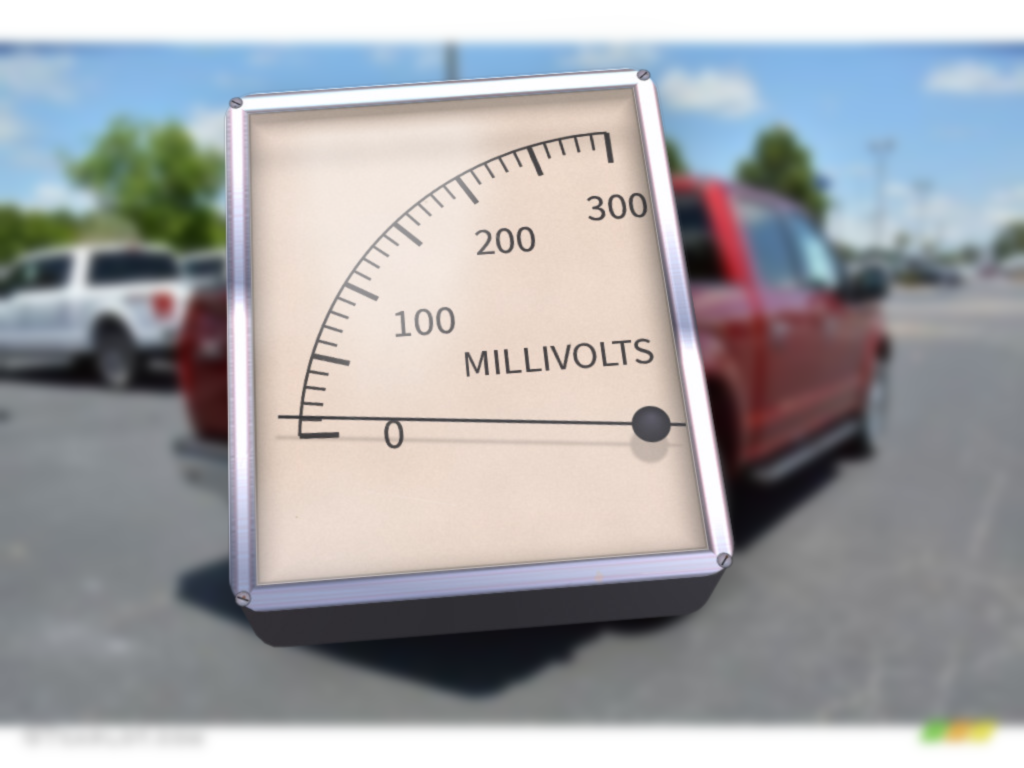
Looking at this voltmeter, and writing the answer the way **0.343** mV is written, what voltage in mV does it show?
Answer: **10** mV
